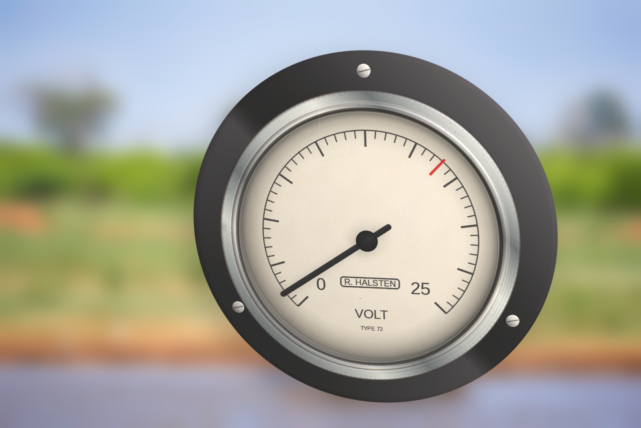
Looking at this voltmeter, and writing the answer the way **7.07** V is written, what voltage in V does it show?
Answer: **1** V
